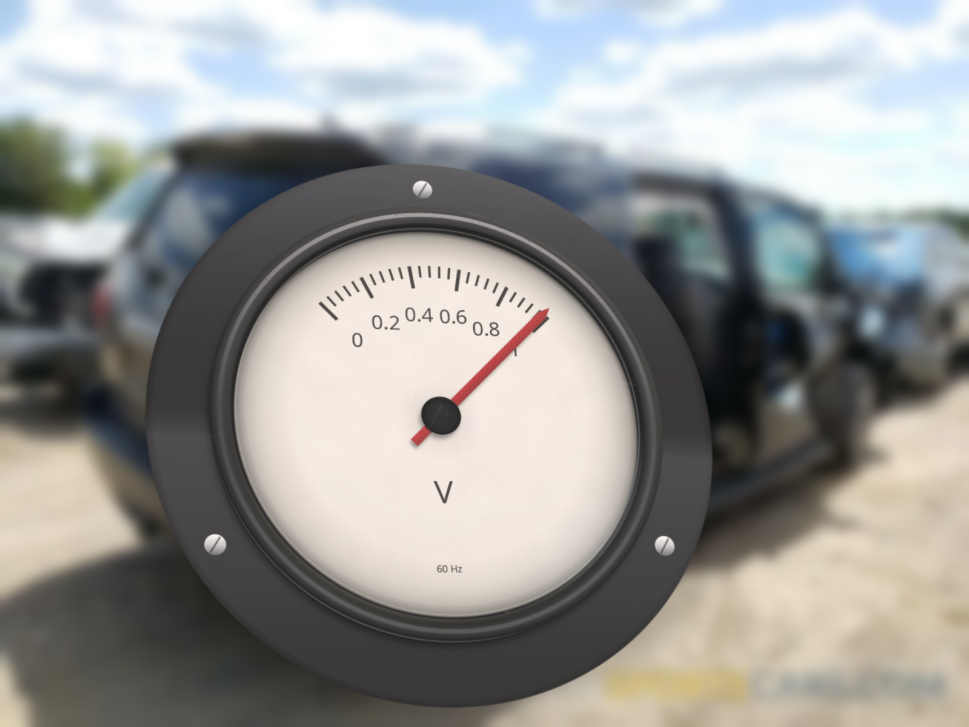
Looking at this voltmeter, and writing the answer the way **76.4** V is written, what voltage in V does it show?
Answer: **0.98** V
